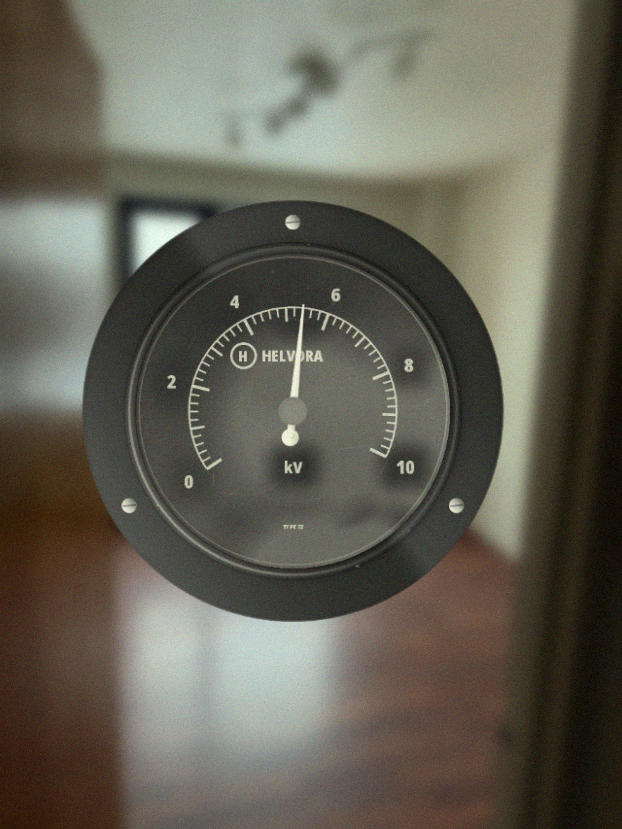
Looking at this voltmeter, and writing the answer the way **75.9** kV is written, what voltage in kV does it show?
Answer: **5.4** kV
